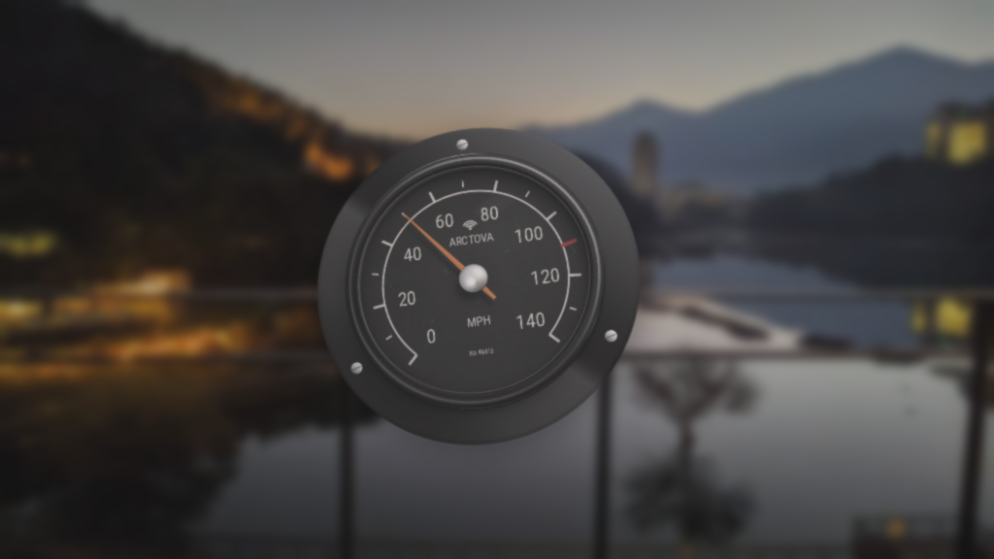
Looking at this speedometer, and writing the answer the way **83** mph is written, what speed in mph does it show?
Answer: **50** mph
